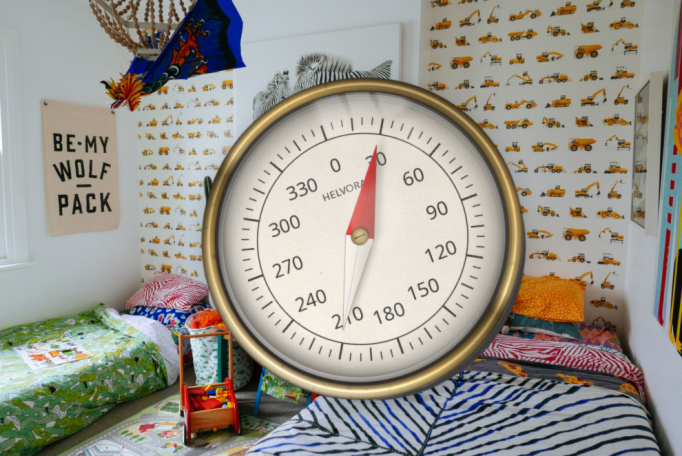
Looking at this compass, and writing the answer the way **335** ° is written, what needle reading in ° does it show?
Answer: **30** °
